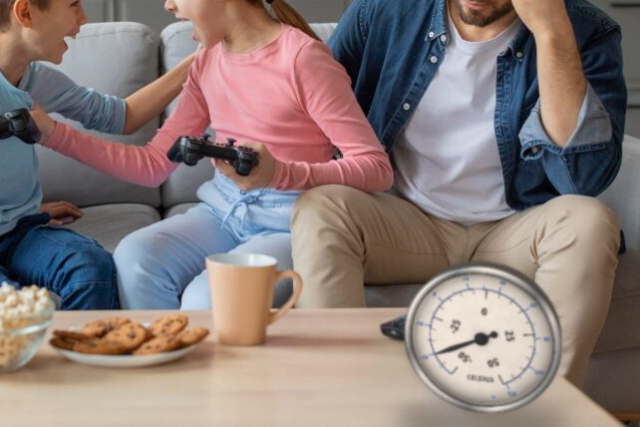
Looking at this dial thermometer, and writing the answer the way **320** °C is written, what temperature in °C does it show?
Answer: **-40** °C
